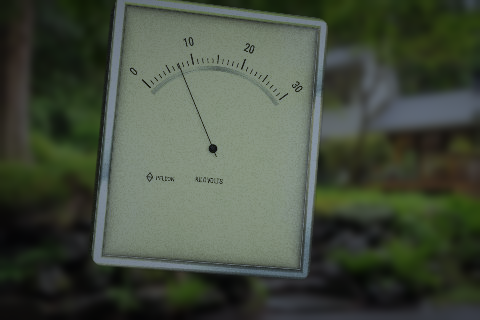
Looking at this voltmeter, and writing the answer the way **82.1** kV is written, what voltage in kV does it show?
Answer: **7** kV
